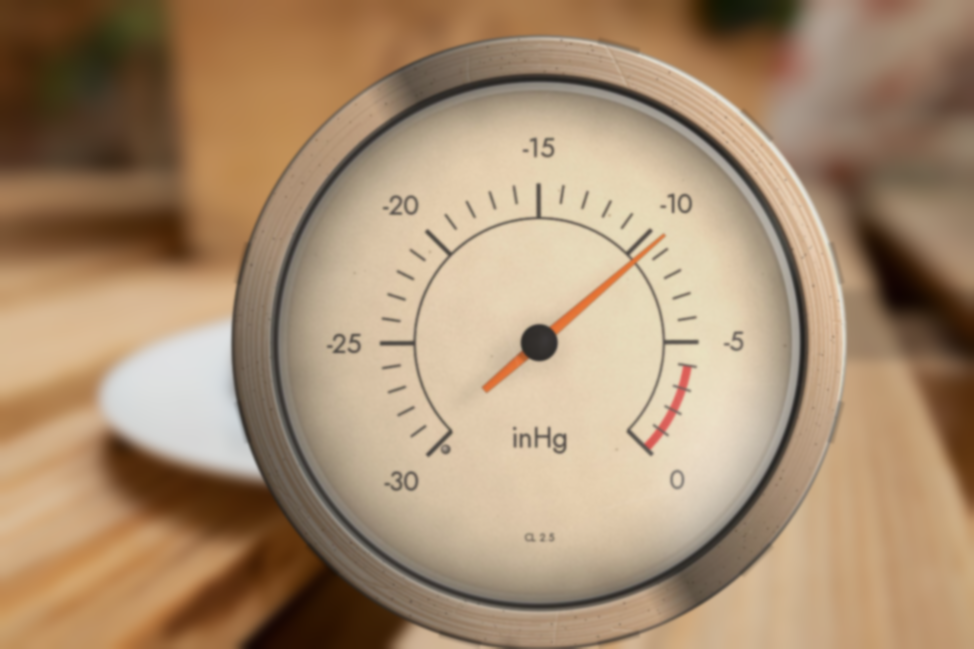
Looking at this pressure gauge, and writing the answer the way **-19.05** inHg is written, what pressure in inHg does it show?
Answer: **-9.5** inHg
